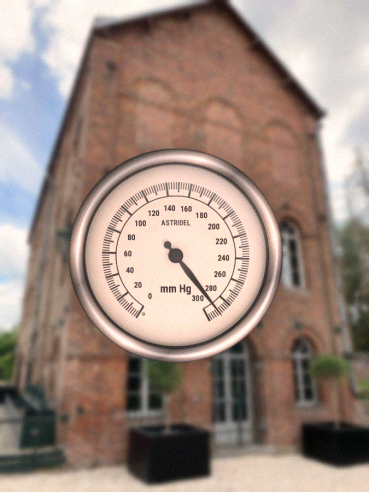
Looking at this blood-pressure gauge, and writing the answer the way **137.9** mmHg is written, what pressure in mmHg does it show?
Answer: **290** mmHg
